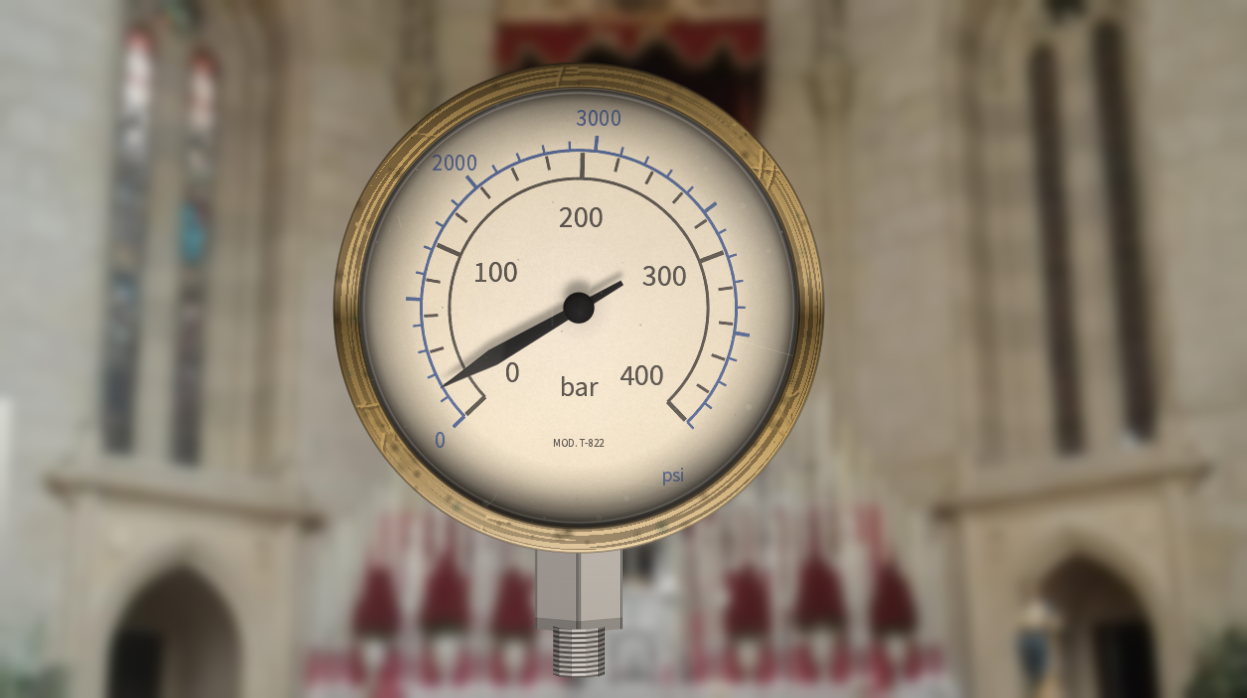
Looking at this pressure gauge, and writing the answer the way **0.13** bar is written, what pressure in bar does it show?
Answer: **20** bar
